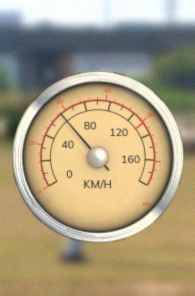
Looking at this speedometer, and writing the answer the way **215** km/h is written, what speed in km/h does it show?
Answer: **60** km/h
